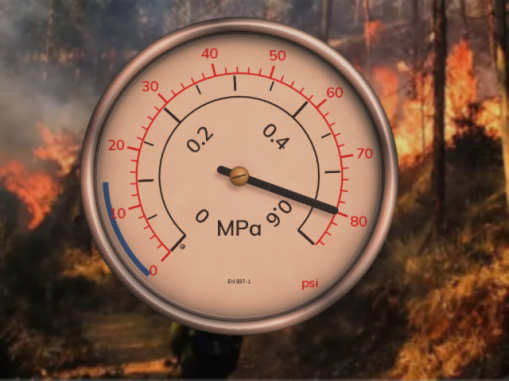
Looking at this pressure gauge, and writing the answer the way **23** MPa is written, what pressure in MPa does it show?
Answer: **0.55** MPa
